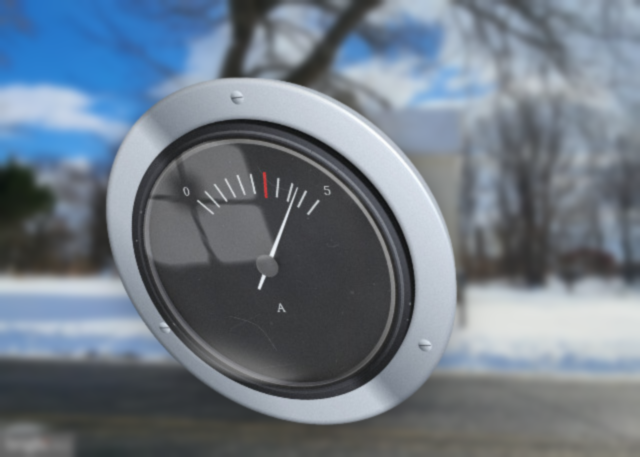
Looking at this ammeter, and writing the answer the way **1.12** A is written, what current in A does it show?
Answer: **4.25** A
